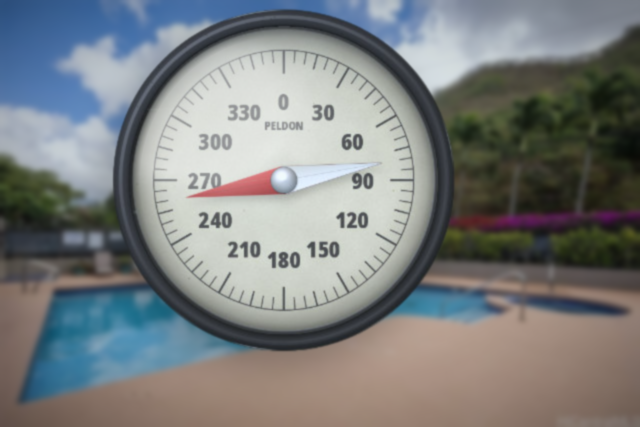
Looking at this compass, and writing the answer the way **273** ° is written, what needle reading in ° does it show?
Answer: **260** °
